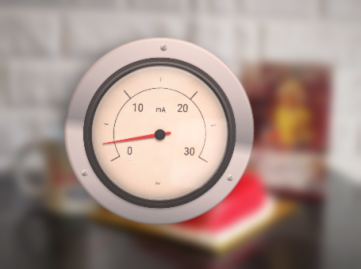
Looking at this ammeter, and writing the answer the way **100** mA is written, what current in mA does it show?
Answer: **2.5** mA
